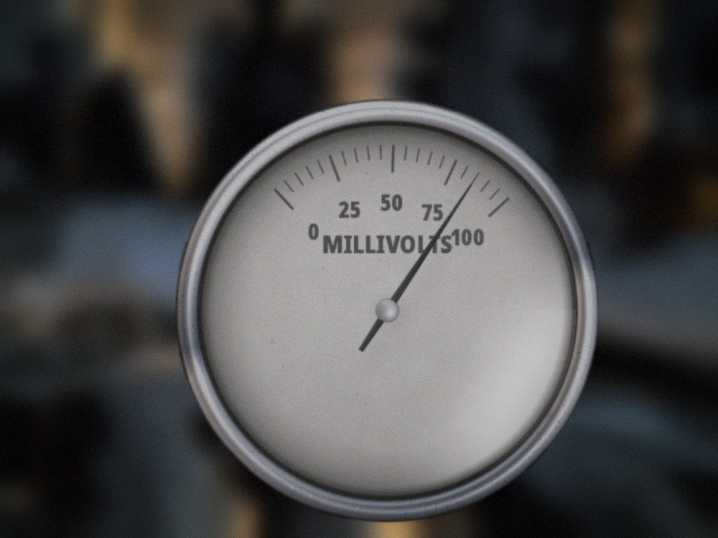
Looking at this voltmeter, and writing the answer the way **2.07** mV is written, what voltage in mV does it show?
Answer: **85** mV
